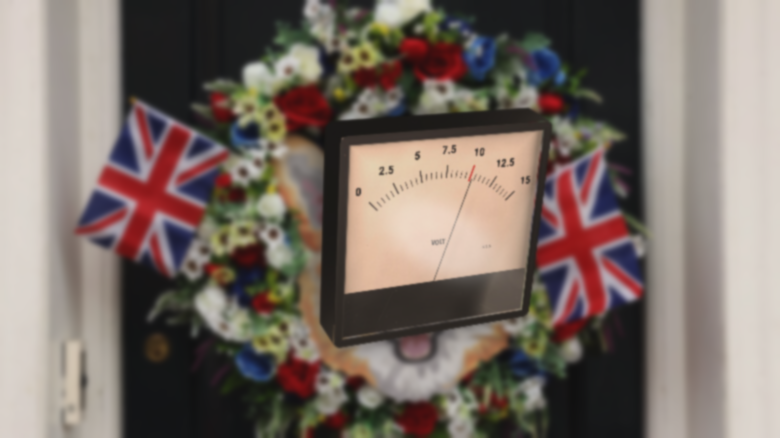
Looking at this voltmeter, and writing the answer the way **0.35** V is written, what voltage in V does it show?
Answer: **10** V
